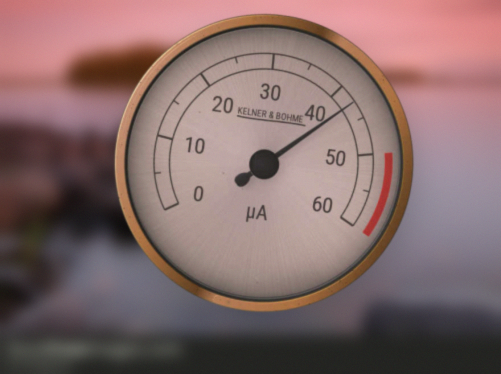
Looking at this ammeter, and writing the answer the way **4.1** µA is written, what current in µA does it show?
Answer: **42.5** µA
